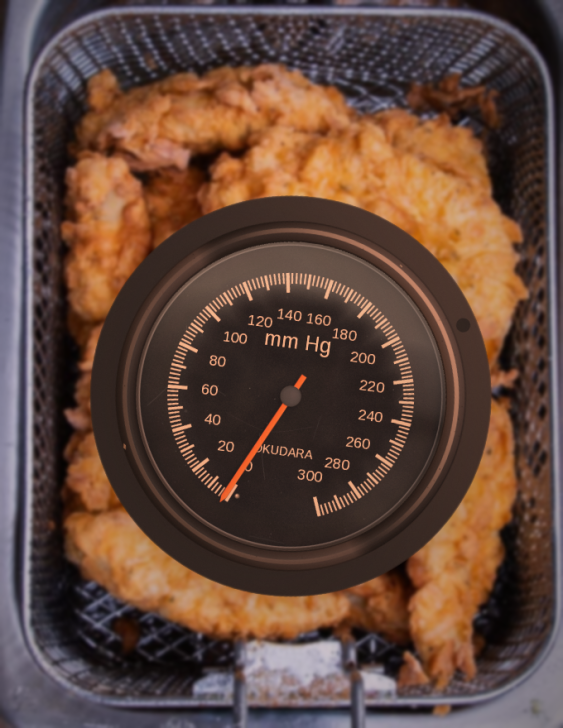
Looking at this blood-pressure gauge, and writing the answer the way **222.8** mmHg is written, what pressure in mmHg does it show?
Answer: **2** mmHg
